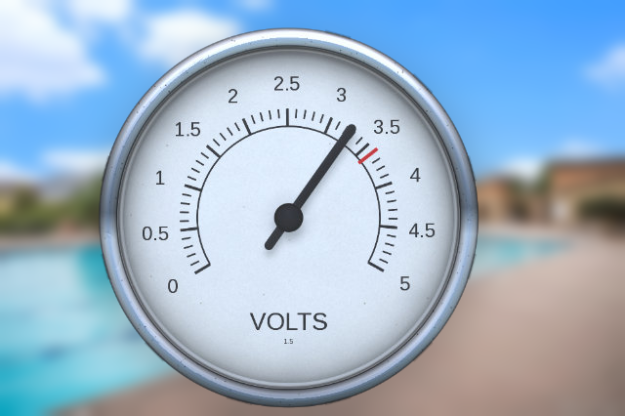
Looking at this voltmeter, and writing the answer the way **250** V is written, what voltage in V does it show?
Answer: **3.25** V
